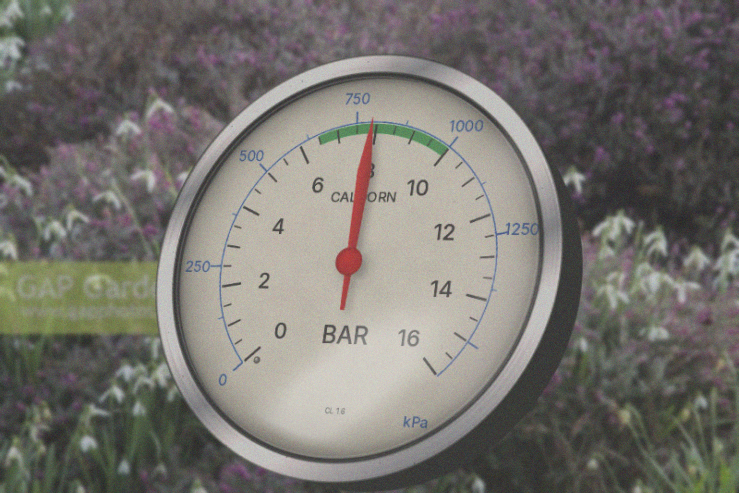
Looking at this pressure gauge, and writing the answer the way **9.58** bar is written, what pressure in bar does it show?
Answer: **8** bar
